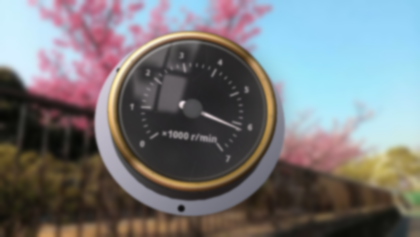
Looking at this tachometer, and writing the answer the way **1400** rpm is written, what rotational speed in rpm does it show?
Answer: **6200** rpm
